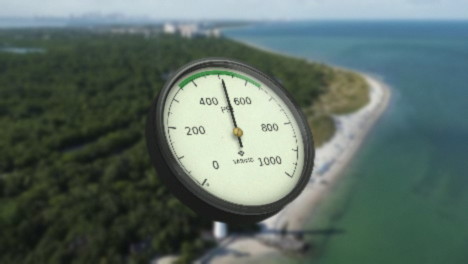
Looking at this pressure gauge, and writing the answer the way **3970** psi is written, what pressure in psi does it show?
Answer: **500** psi
